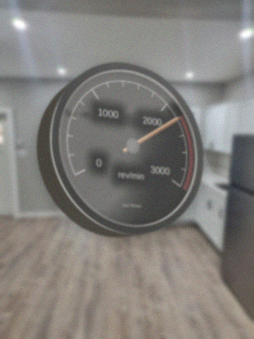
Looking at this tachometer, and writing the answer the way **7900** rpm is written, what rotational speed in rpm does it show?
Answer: **2200** rpm
